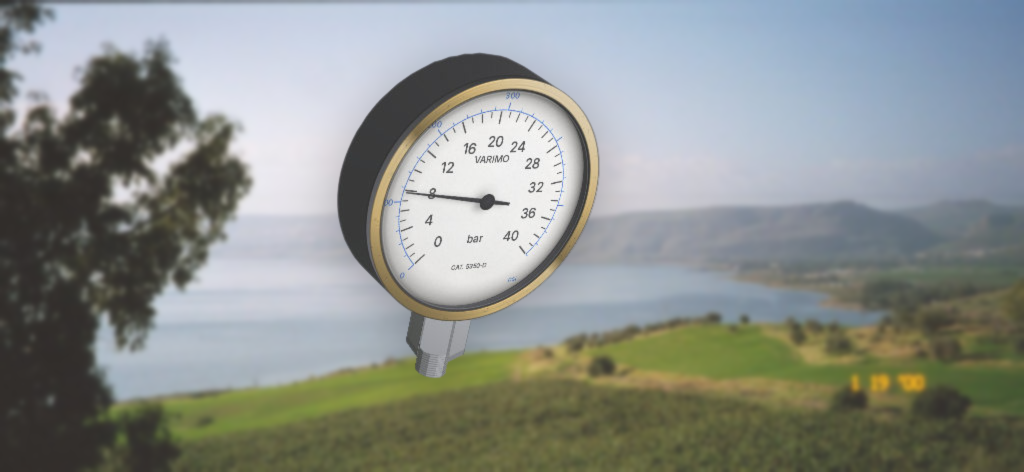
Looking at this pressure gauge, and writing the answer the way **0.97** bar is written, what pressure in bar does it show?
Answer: **8** bar
